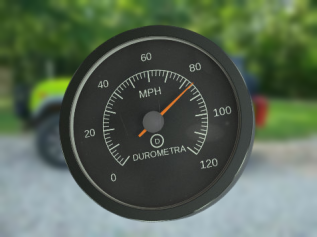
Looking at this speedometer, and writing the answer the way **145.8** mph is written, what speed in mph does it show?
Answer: **84** mph
